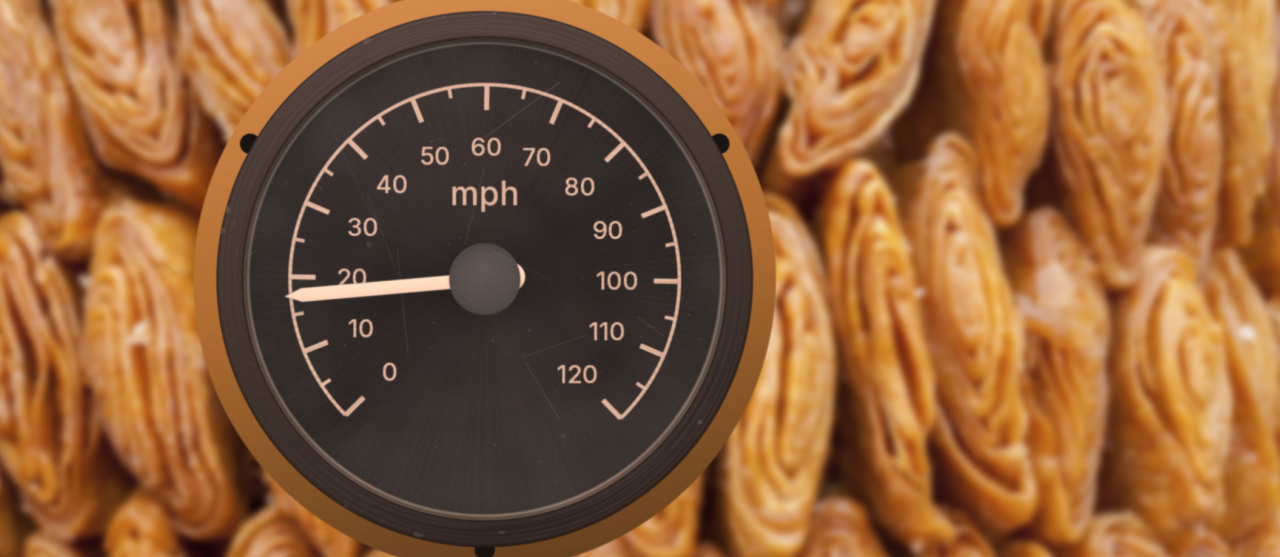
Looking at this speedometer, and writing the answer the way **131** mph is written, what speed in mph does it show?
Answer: **17.5** mph
